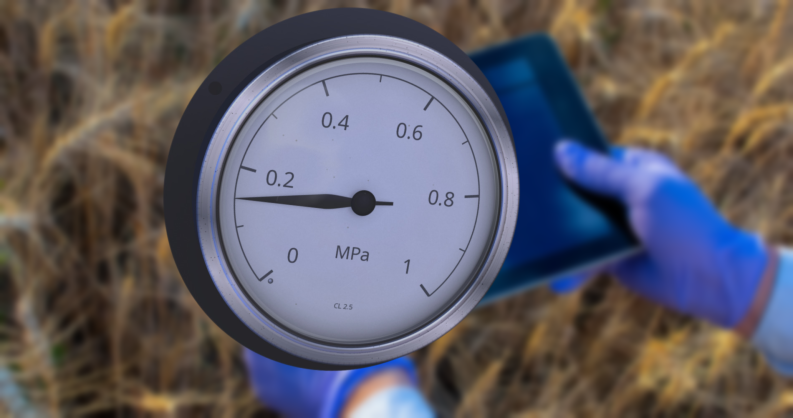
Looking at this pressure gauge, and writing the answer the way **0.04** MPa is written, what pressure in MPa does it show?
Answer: **0.15** MPa
